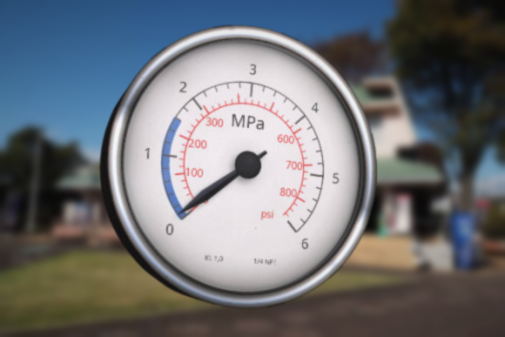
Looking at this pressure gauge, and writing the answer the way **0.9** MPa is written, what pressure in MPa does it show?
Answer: **0.1** MPa
